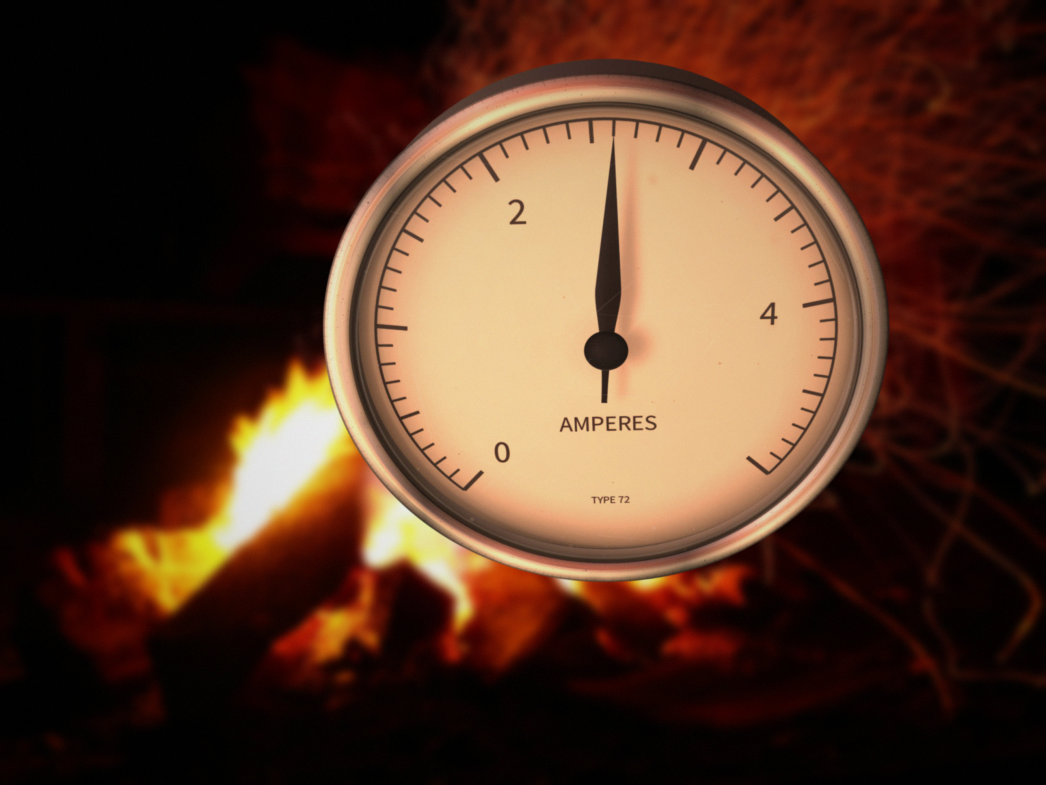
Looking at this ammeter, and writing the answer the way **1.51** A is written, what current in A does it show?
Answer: **2.6** A
